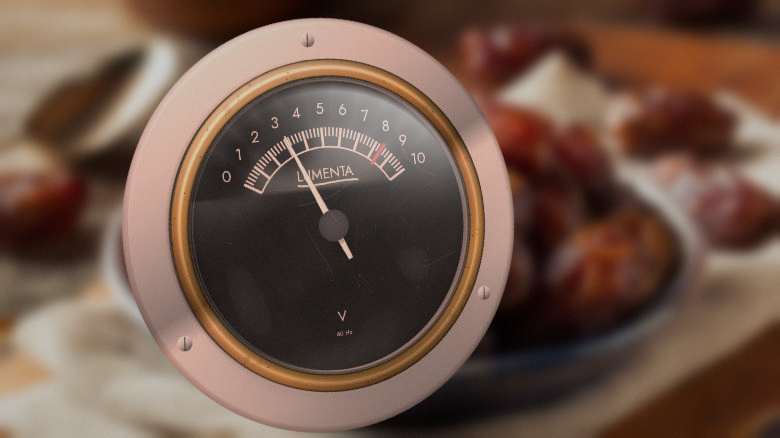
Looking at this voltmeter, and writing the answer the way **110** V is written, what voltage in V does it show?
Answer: **3** V
